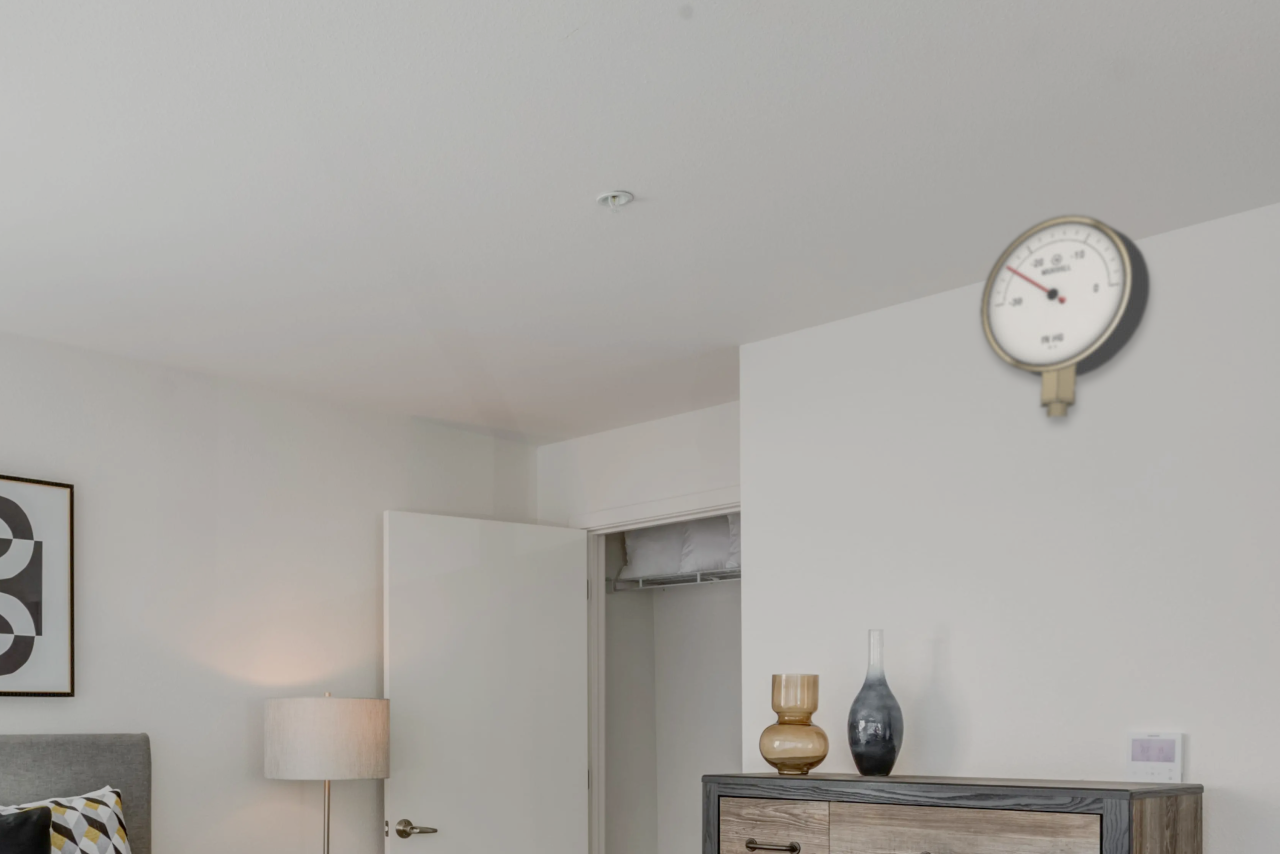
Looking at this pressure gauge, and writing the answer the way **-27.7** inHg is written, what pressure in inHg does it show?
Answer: **-24** inHg
